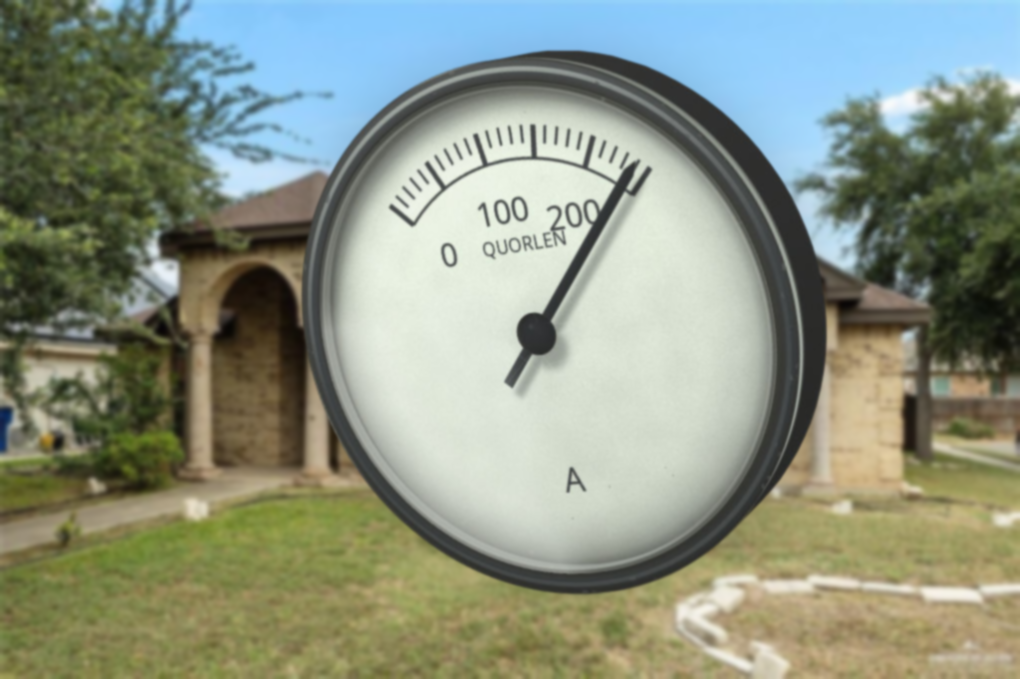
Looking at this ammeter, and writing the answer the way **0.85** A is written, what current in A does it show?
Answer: **240** A
